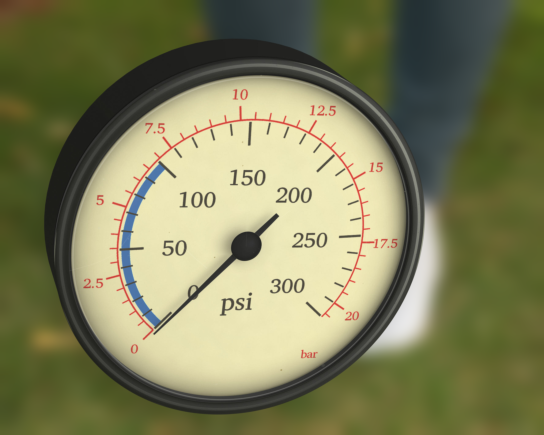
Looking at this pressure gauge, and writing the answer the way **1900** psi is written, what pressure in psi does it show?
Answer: **0** psi
